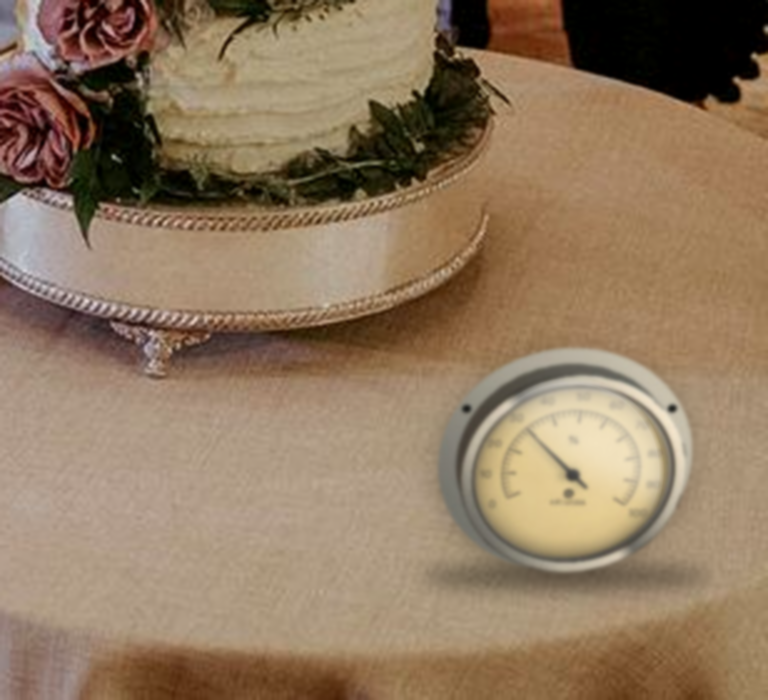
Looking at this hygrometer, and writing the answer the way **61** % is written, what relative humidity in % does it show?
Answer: **30** %
